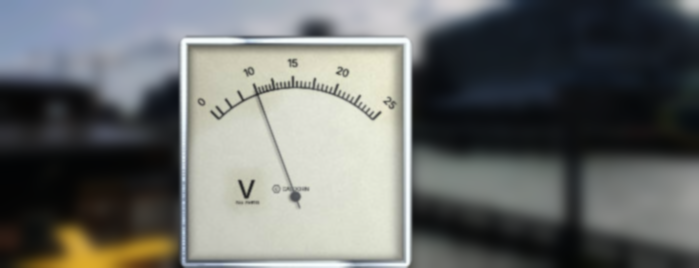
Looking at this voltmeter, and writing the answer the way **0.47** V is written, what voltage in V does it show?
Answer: **10** V
